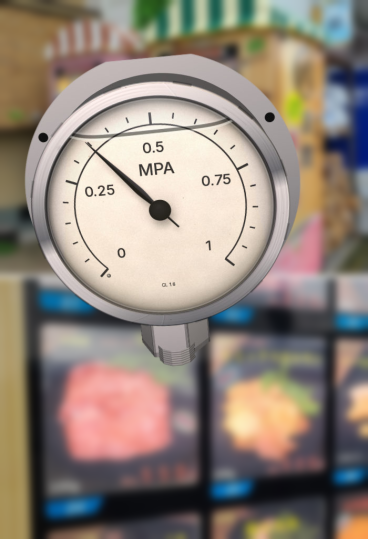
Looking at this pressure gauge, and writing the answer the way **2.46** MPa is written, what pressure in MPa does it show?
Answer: **0.35** MPa
